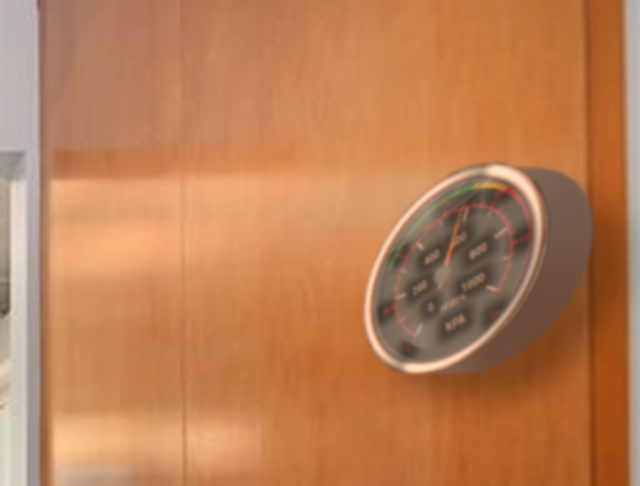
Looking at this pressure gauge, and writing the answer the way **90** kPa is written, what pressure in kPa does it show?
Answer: **600** kPa
